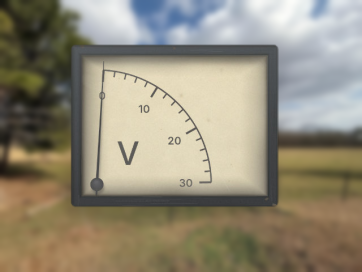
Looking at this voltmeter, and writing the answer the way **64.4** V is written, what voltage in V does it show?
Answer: **0** V
